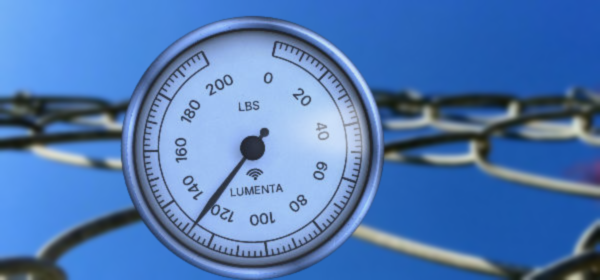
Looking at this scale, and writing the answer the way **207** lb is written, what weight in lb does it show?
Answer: **128** lb
